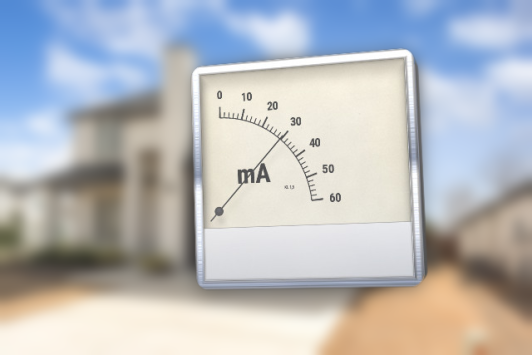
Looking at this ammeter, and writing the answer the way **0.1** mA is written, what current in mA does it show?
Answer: **30** mA
